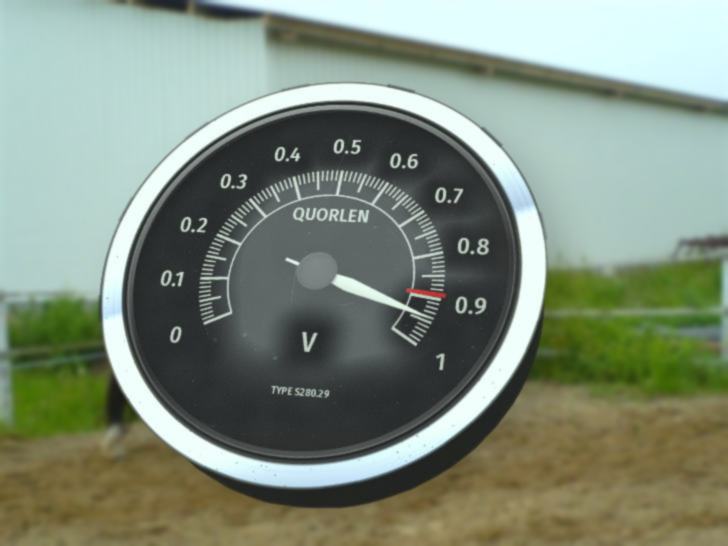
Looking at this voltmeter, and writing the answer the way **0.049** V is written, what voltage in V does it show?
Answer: **0.95** V
